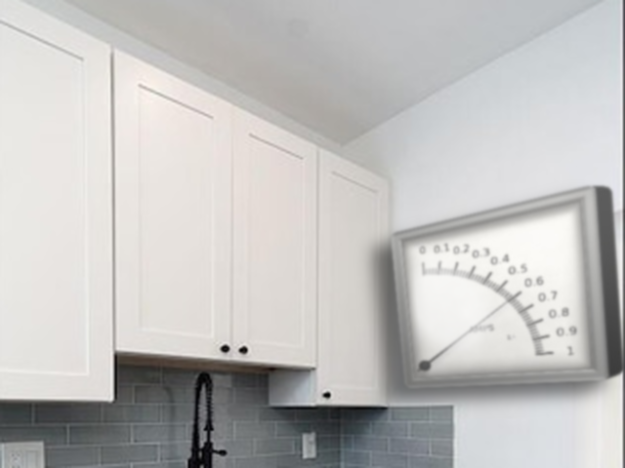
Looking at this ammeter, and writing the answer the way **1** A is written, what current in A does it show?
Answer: **0.6** A
